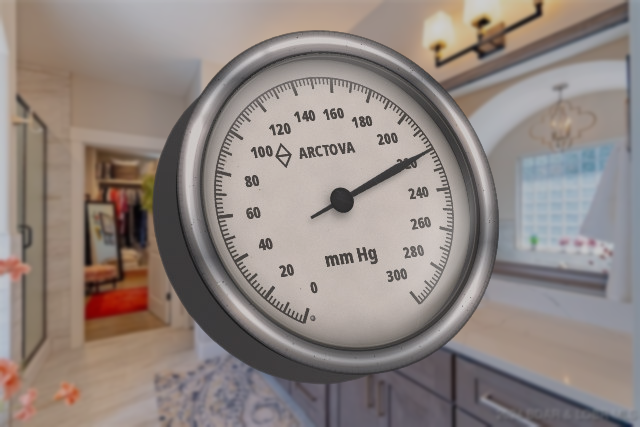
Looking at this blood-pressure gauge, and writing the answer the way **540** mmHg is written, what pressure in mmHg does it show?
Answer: **220** mmHg
